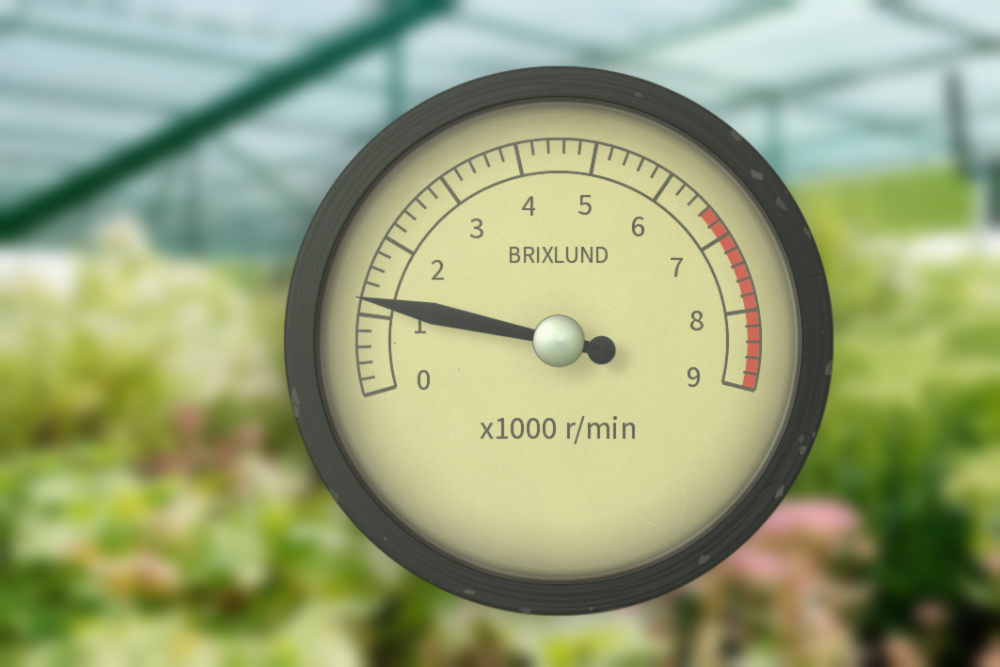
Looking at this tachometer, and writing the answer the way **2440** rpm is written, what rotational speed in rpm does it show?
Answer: **1200** rpm
